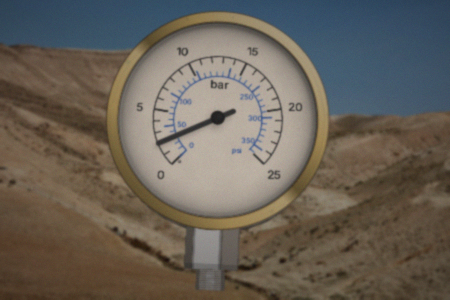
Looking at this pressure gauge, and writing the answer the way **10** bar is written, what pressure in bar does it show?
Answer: **2** bar
